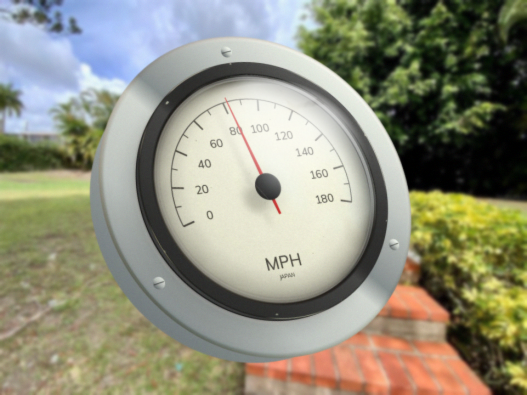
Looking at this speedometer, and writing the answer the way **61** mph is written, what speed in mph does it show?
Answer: **80** mph
